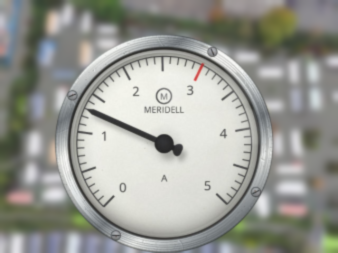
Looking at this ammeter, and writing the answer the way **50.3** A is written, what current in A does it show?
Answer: **1.3** A
